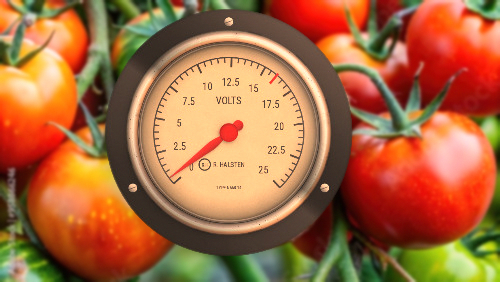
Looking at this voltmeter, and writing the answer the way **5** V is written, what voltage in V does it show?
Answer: **0.5** V
